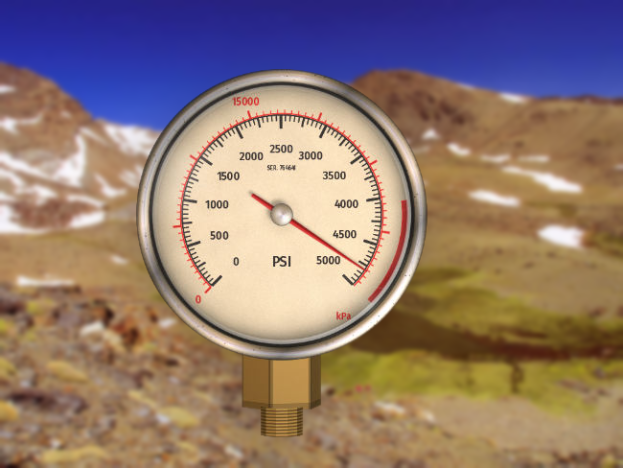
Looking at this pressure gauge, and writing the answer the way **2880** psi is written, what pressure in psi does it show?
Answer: **4800** psi
